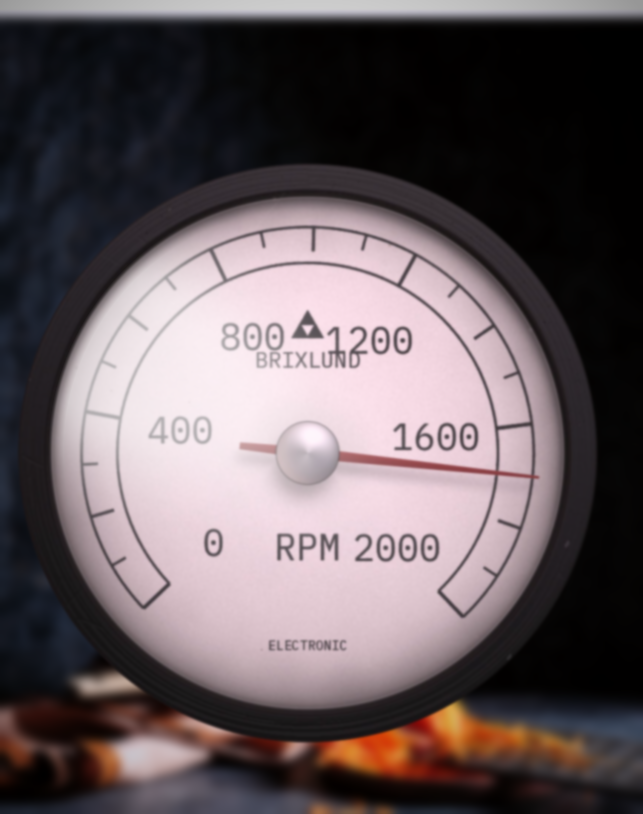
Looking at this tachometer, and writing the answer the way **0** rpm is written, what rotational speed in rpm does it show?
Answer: **1700** rpm
